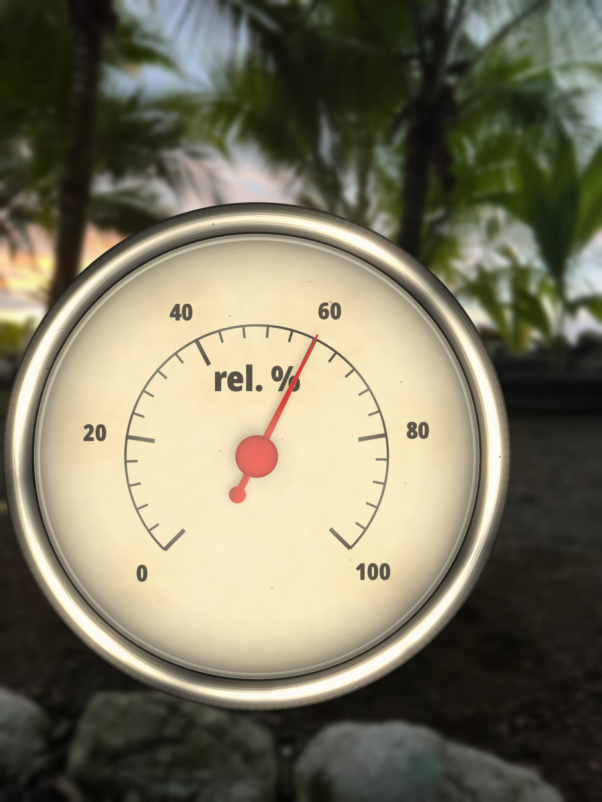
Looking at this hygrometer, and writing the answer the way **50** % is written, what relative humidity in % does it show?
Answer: **60** %
